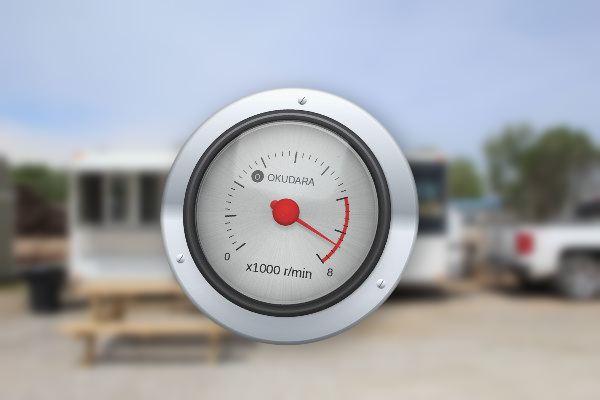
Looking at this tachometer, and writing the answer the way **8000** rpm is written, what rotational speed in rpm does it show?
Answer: **7400** rpm
